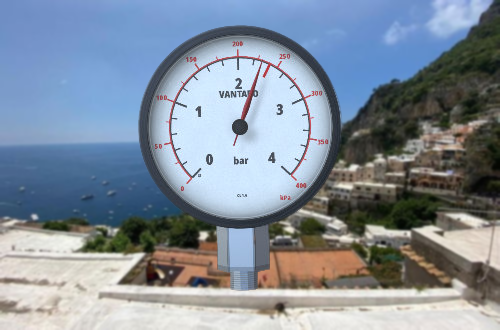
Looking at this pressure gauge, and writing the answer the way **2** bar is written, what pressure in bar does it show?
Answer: **2.3** bar
